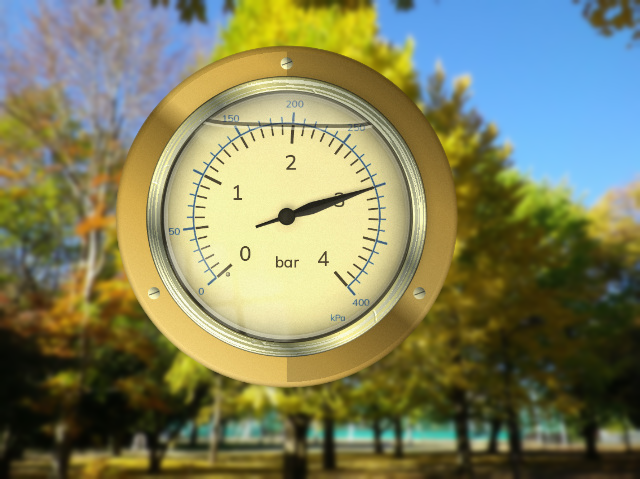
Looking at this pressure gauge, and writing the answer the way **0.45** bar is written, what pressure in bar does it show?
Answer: **3** bar
